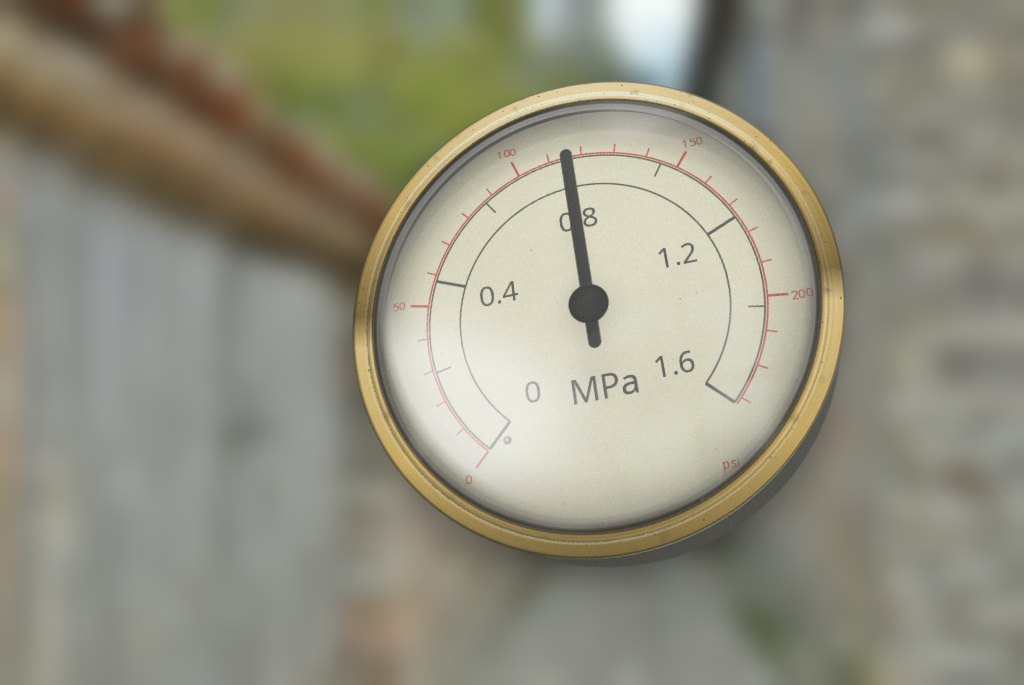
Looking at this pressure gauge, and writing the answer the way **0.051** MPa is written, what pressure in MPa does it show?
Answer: **0.8** MPa
